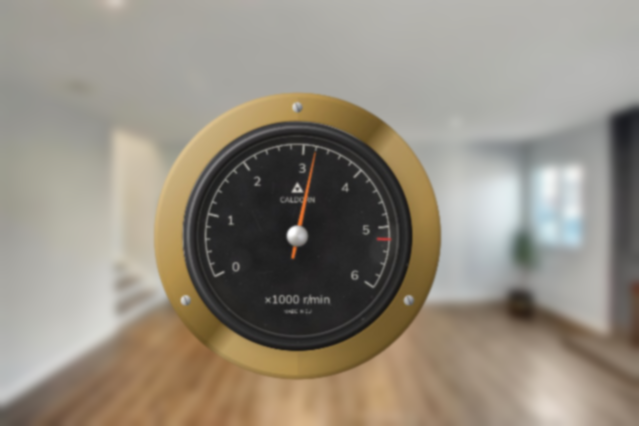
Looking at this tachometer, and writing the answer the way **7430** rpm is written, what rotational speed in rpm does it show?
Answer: **3200** rpm
